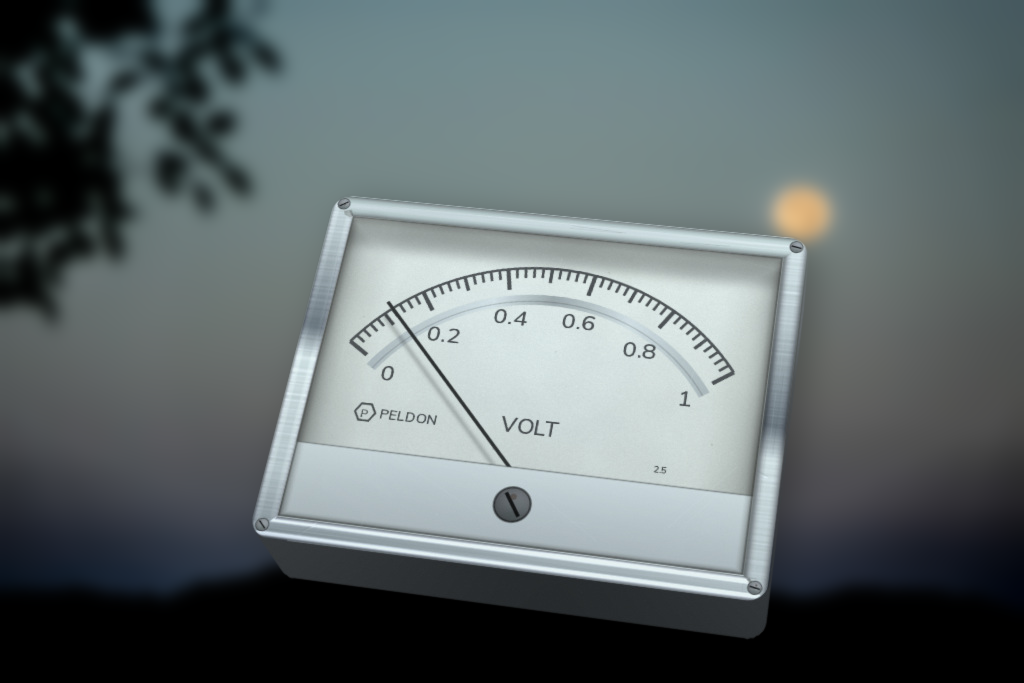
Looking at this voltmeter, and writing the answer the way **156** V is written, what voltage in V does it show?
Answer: **0.12** V
